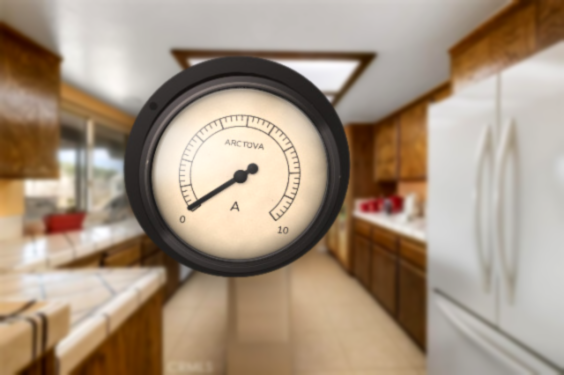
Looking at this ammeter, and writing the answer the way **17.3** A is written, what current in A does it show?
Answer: **0.2** A
